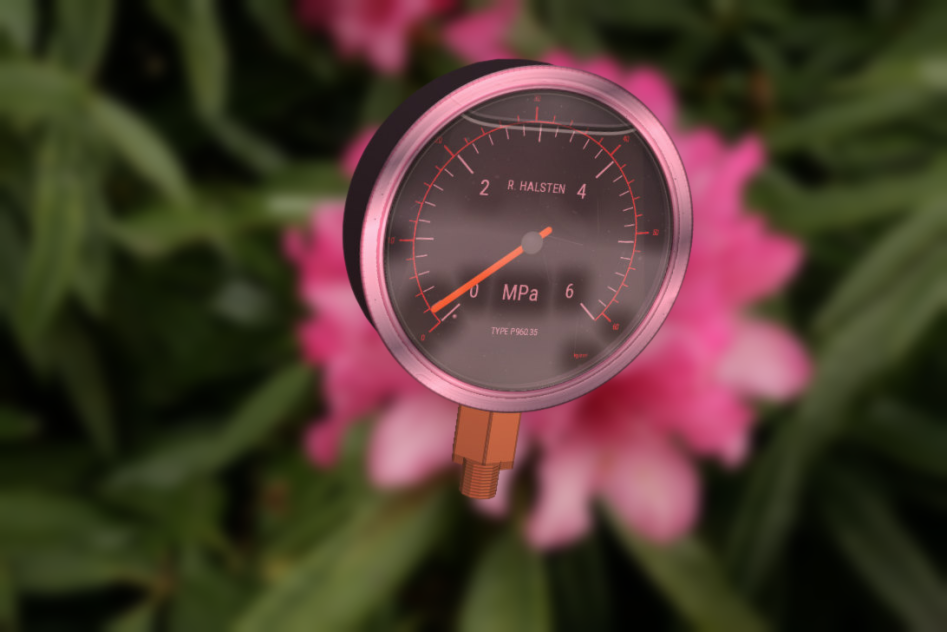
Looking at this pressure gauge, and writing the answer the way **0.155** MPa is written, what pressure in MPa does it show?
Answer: **0.2** MPa
